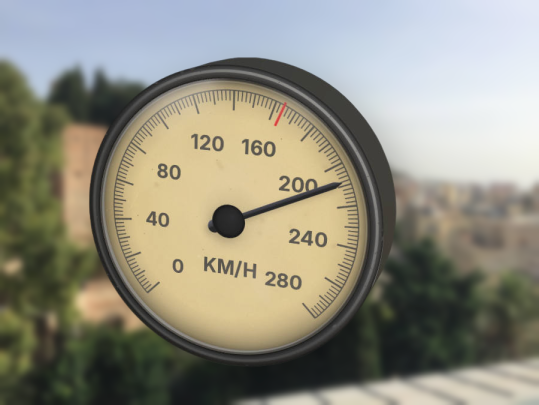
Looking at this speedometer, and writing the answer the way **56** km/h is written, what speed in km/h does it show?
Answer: **208** km/h
